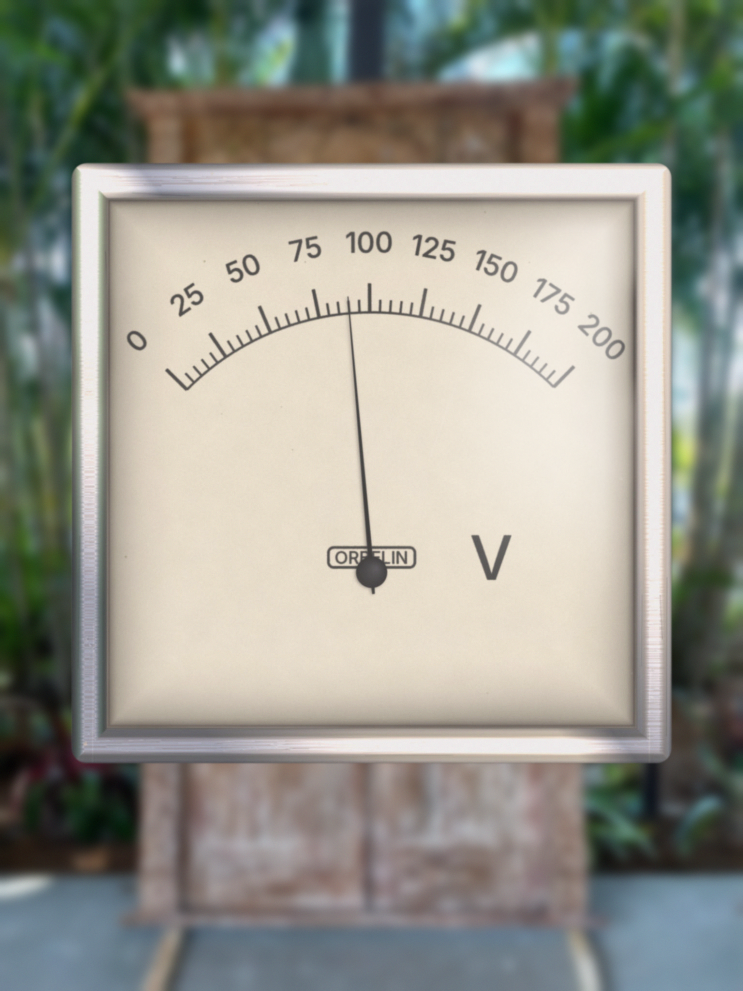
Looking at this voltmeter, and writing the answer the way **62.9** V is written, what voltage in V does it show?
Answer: **90** V
